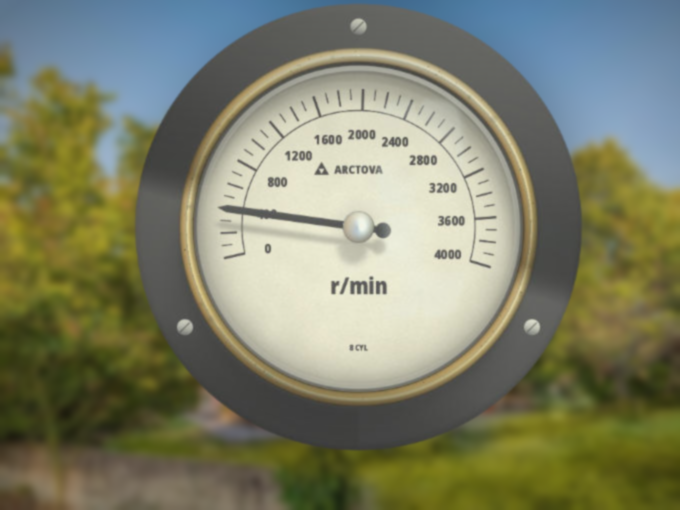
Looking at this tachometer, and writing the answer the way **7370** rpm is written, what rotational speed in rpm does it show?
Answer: **400** rpm
